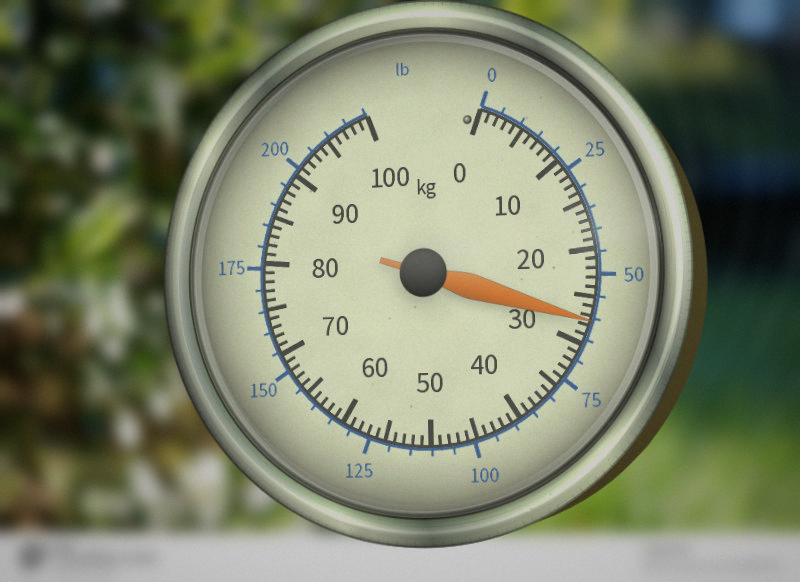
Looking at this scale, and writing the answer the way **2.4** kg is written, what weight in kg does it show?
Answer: **27.5** kg
